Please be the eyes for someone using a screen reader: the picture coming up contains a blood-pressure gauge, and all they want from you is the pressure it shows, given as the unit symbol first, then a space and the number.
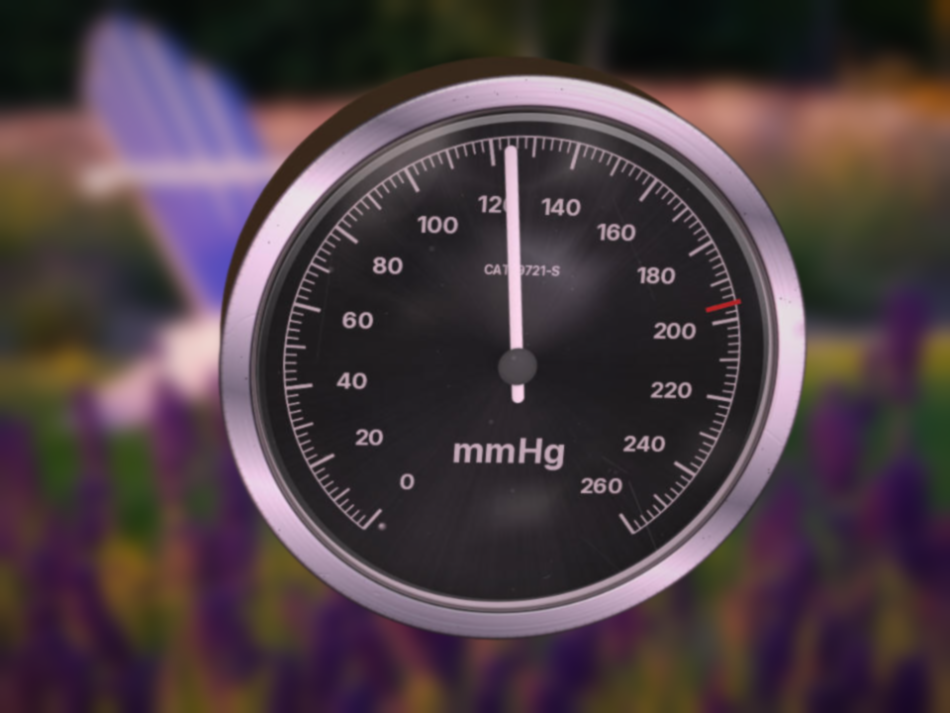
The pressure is mmHg 124
